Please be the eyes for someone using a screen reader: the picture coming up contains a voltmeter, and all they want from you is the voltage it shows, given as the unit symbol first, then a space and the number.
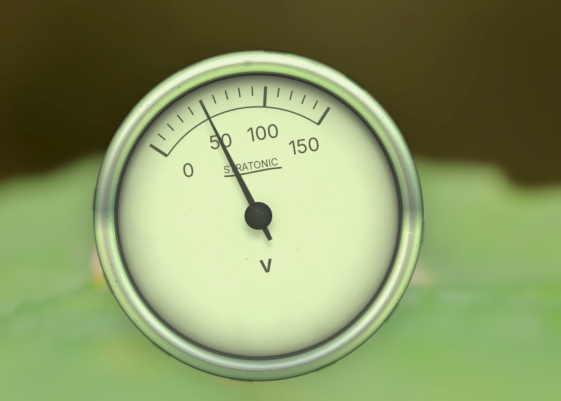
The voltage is V 50
